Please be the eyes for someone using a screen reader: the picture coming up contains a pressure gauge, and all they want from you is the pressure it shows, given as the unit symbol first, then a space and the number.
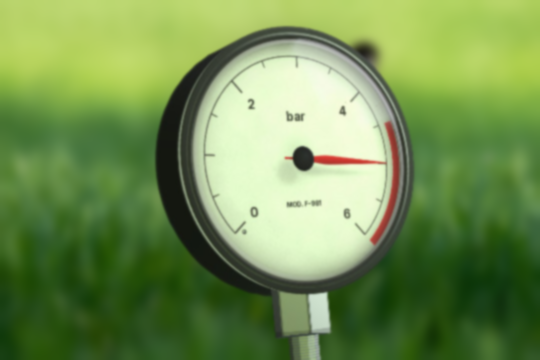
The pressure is bar 5
